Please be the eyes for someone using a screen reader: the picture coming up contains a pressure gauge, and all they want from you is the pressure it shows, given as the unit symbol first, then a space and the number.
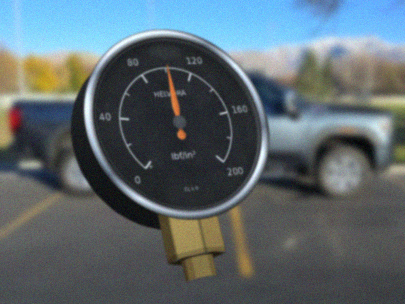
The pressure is psi 100
